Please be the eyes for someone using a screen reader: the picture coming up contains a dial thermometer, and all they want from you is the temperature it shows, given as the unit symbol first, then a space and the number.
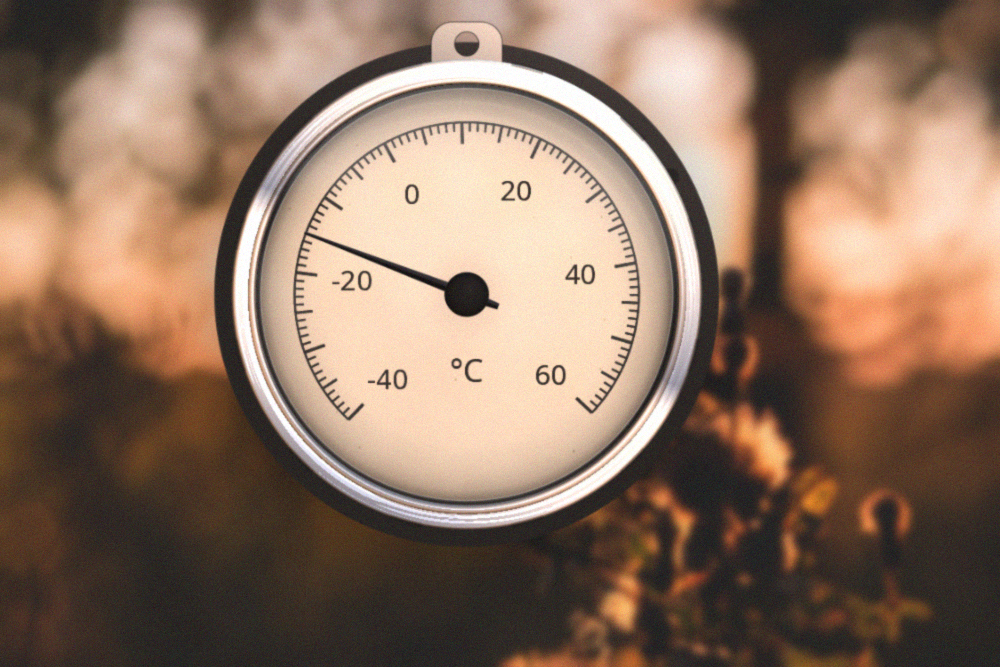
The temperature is °C -15
